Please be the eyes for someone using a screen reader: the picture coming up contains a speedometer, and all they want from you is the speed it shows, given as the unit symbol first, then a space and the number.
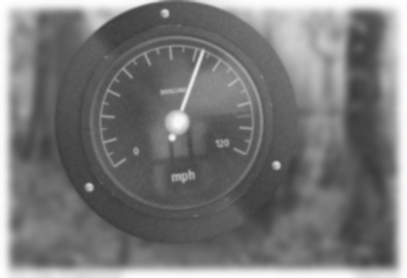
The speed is mph 72.5
